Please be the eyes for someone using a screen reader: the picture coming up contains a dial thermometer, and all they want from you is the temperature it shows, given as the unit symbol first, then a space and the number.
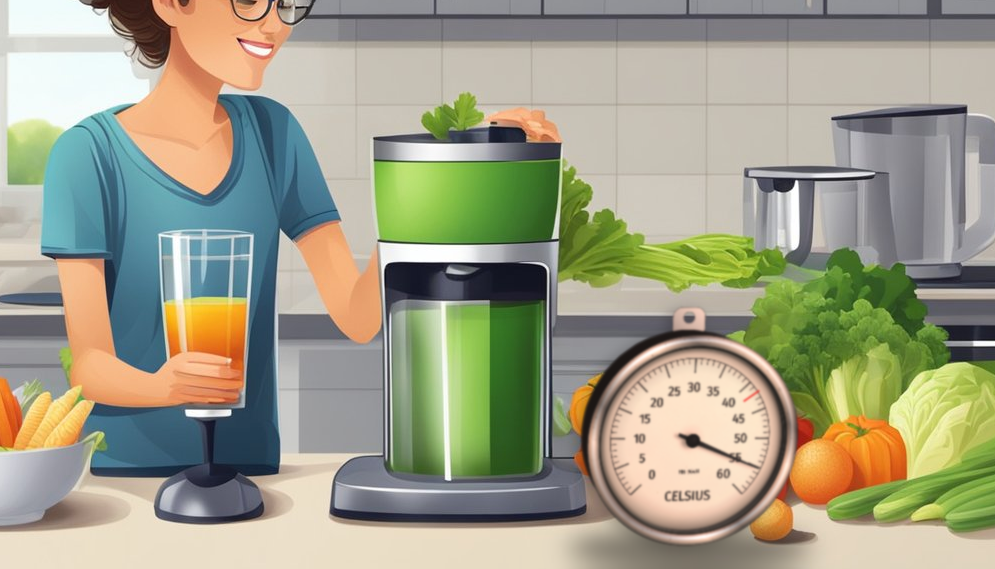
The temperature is °C 55
